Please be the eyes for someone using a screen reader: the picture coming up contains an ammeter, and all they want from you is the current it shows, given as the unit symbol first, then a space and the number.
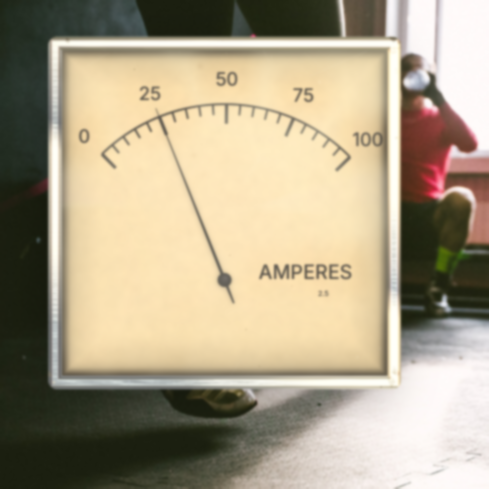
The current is A 25
